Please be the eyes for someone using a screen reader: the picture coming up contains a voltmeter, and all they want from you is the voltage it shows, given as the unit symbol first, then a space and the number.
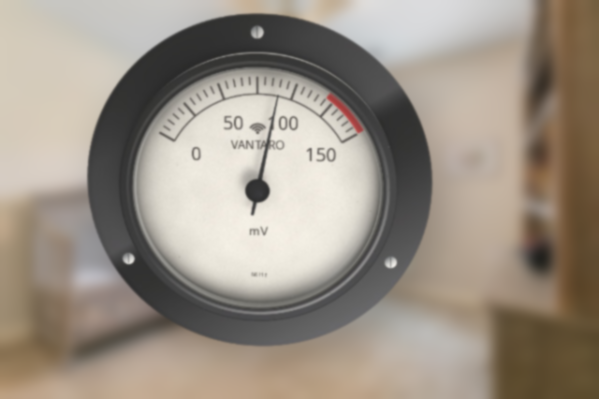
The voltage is mV 90
